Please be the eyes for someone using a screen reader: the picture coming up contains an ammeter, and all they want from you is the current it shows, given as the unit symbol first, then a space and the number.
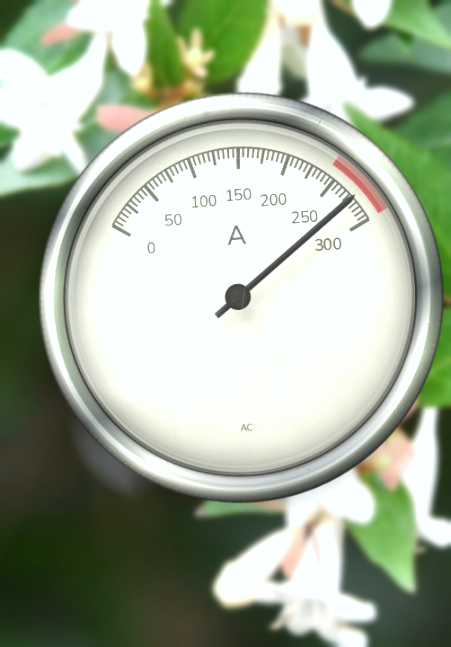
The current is A 275
